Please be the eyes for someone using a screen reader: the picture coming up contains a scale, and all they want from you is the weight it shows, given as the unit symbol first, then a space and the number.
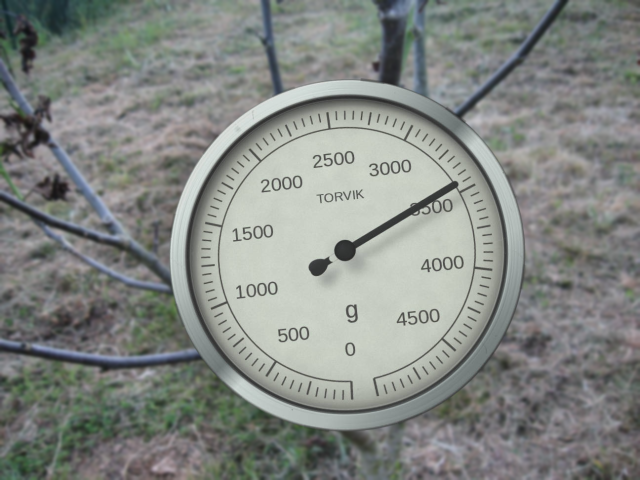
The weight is g 3450
